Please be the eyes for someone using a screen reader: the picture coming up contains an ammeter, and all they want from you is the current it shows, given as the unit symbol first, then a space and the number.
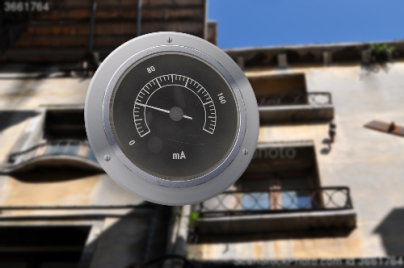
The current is mA 40
